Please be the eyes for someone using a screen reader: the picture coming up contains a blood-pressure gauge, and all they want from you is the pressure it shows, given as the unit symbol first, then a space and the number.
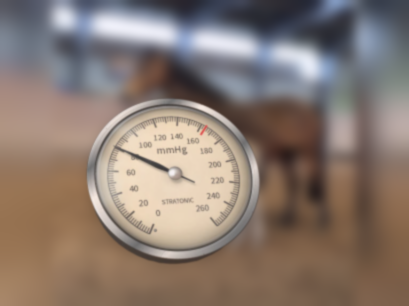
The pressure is mmHg 80
